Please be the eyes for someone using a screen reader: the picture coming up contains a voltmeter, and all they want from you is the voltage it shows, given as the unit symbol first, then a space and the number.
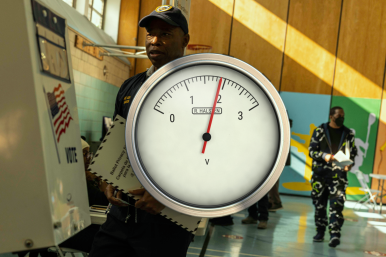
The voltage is V 1.9
